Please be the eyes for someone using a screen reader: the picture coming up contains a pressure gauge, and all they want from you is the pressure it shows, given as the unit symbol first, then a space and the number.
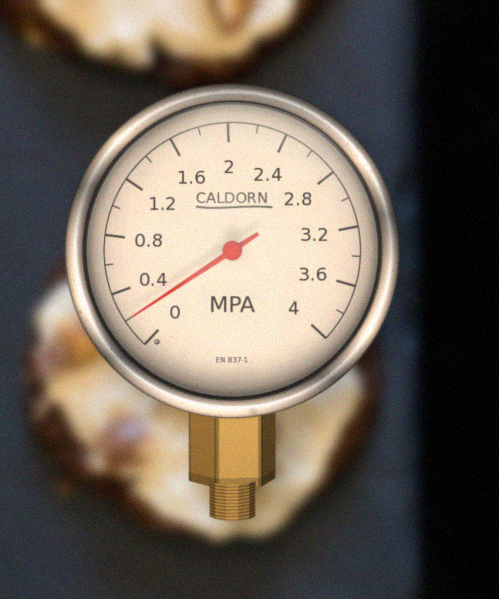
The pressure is MPa 0.2
